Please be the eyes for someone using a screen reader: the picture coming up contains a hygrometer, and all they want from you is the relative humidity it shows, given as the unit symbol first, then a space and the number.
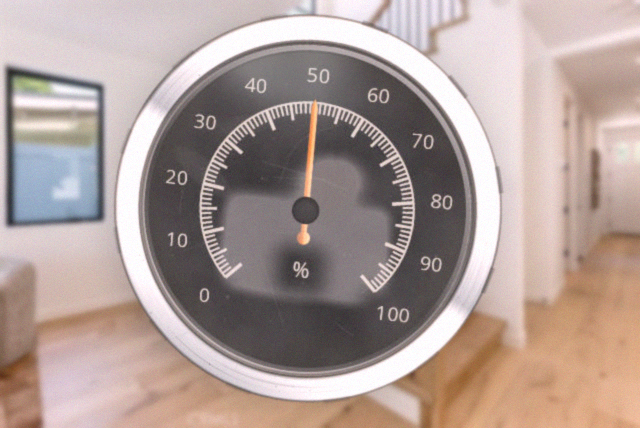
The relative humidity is % 50
